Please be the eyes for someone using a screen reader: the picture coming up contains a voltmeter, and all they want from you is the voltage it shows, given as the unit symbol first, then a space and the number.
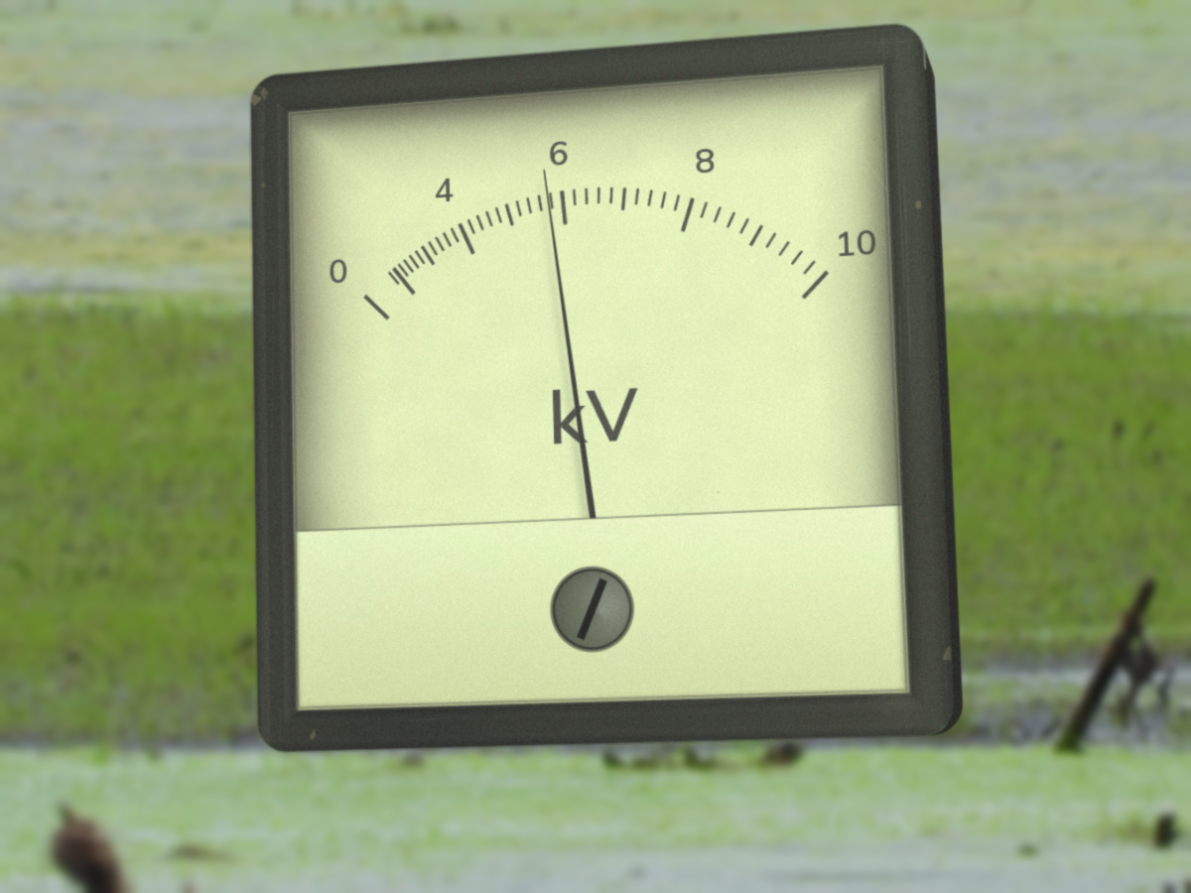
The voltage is kV 5.8
